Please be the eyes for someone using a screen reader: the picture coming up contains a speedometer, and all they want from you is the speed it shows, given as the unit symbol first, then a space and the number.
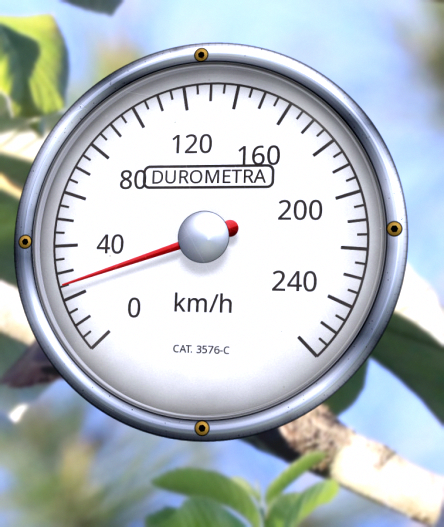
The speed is km/h 25
